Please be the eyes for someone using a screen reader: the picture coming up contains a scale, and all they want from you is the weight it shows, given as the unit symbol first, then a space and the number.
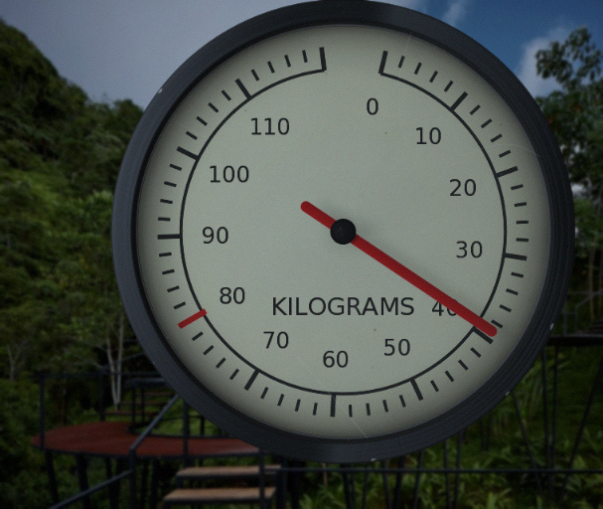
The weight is kg 39
